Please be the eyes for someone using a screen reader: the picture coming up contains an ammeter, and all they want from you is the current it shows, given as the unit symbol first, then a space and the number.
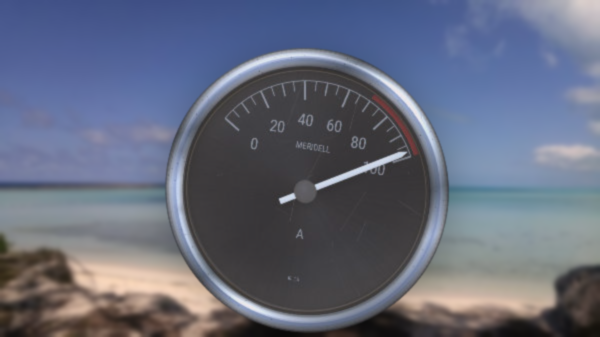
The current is A 97.5
